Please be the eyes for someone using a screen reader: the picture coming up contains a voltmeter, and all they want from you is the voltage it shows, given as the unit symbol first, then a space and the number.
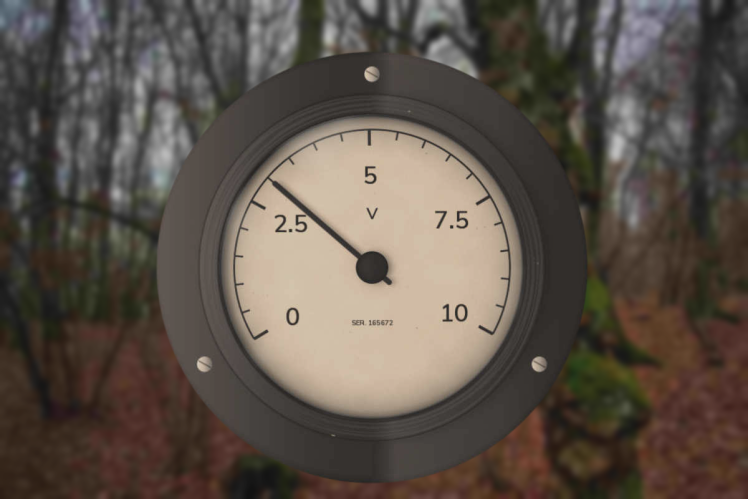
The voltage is V 3
